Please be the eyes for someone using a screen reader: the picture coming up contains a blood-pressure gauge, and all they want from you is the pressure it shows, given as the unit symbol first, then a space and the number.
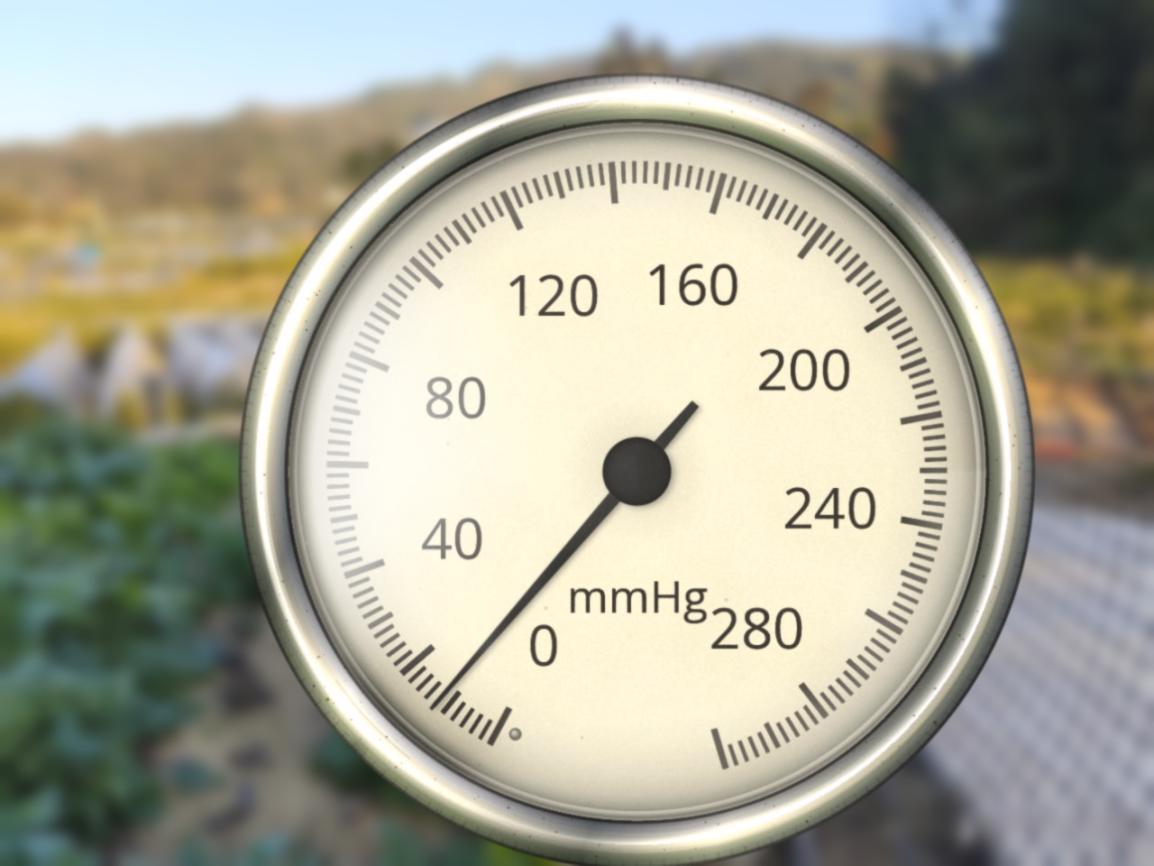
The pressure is mmHg 12
